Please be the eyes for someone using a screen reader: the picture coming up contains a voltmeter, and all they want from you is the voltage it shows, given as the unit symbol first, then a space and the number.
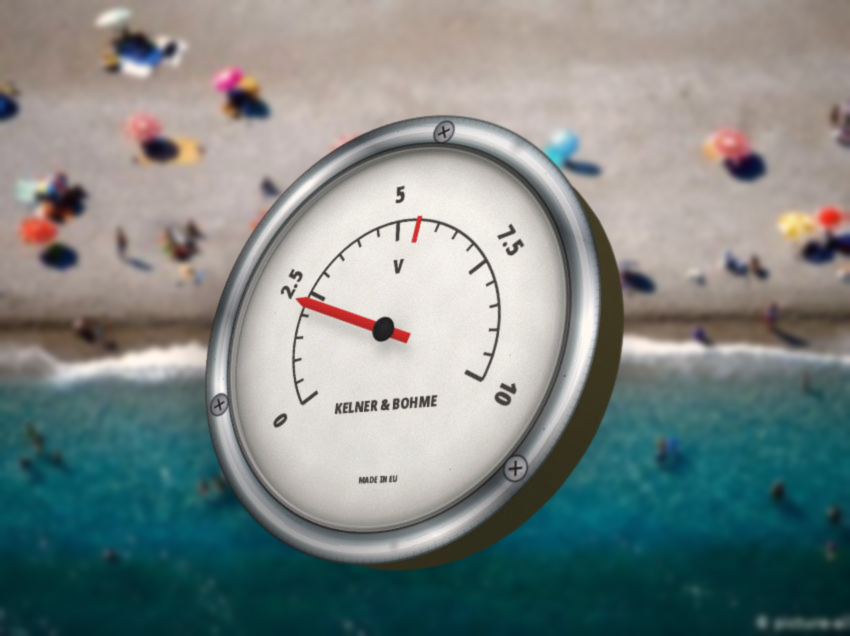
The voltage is V 2.25
